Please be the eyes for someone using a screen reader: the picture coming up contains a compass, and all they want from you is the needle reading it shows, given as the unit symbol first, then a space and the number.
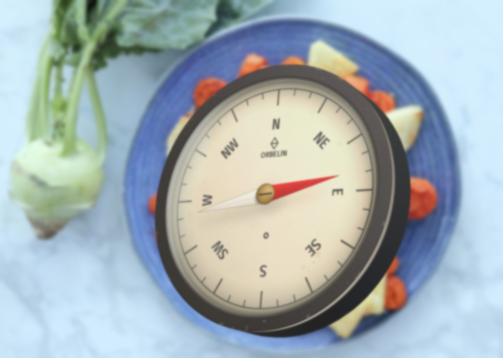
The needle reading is ° 80
